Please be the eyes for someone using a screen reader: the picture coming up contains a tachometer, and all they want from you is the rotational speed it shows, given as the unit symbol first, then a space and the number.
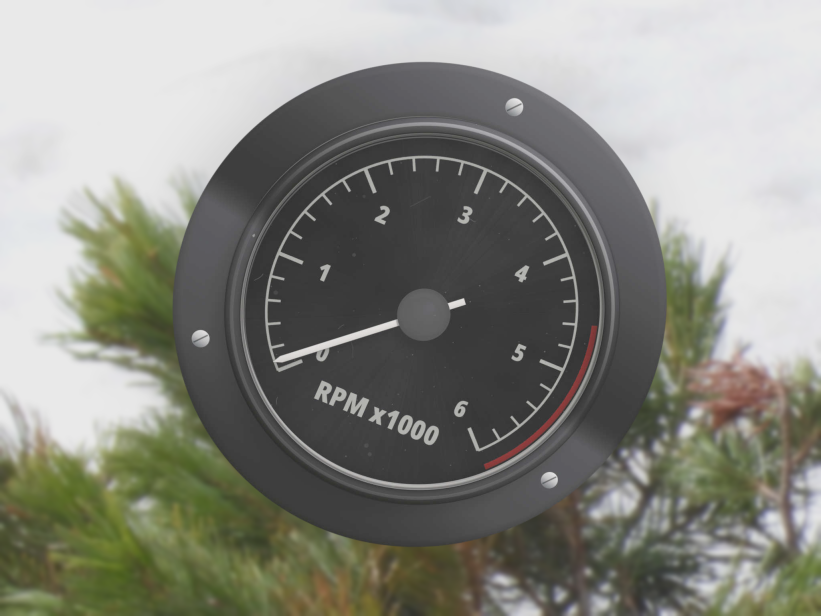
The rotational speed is rpm 100
